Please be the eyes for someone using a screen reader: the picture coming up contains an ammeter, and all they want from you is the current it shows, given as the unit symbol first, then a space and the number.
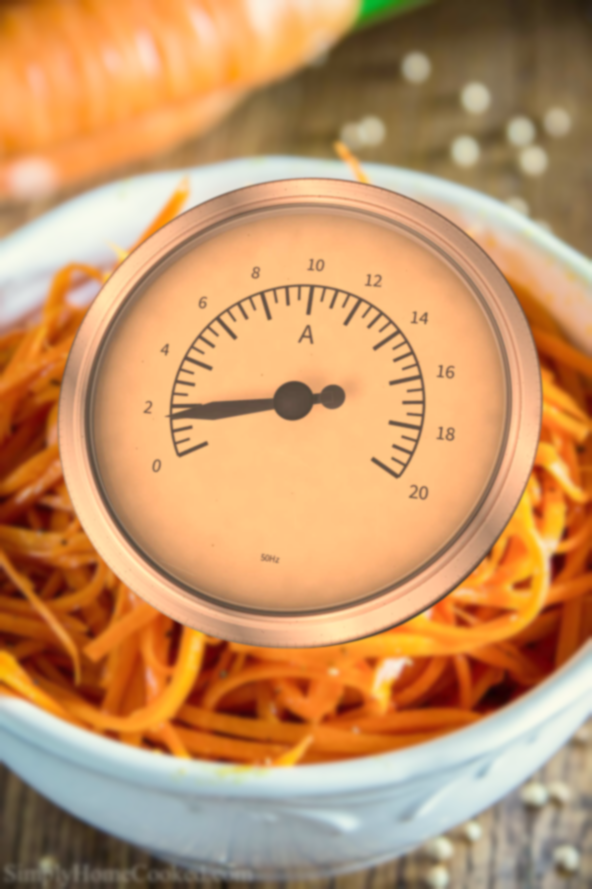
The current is A 1.5
